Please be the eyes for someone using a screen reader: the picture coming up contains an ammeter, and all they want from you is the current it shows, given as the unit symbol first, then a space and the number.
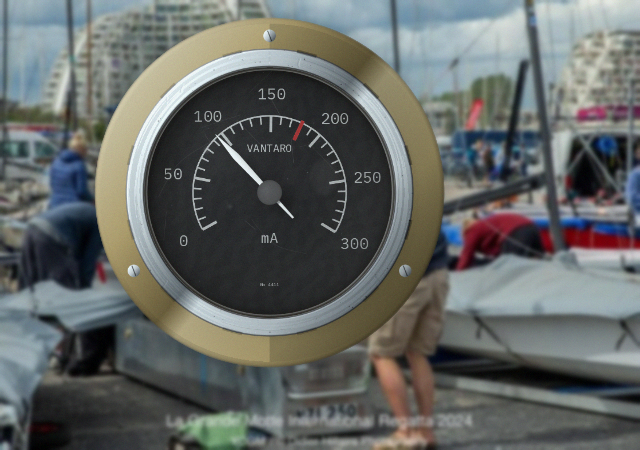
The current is mA 95
